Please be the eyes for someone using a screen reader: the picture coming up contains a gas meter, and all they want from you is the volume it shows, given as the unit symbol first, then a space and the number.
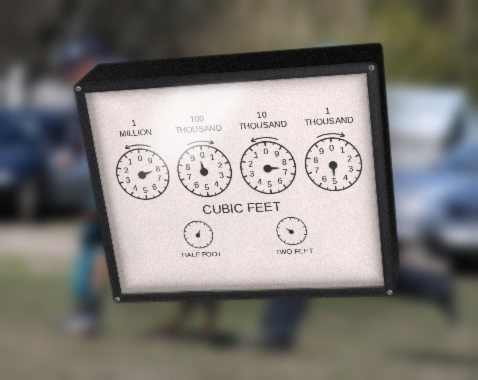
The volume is ft³ 797500
